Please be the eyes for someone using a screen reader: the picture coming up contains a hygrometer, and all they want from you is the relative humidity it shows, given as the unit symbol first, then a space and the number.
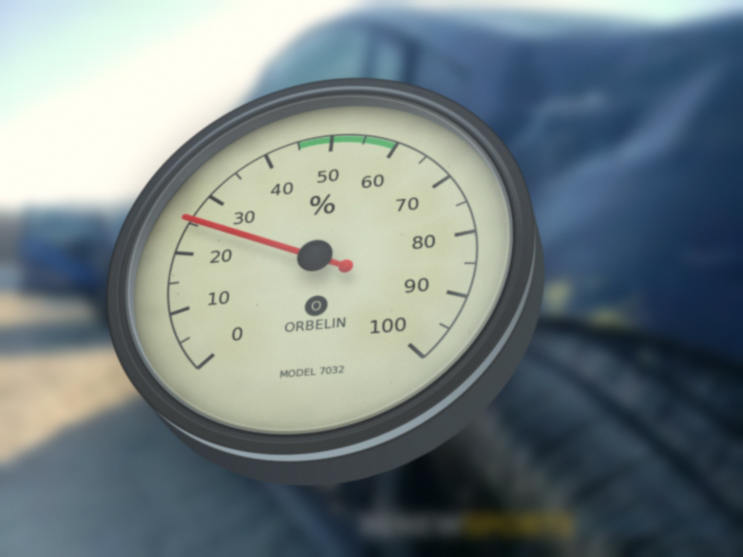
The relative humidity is % 25
